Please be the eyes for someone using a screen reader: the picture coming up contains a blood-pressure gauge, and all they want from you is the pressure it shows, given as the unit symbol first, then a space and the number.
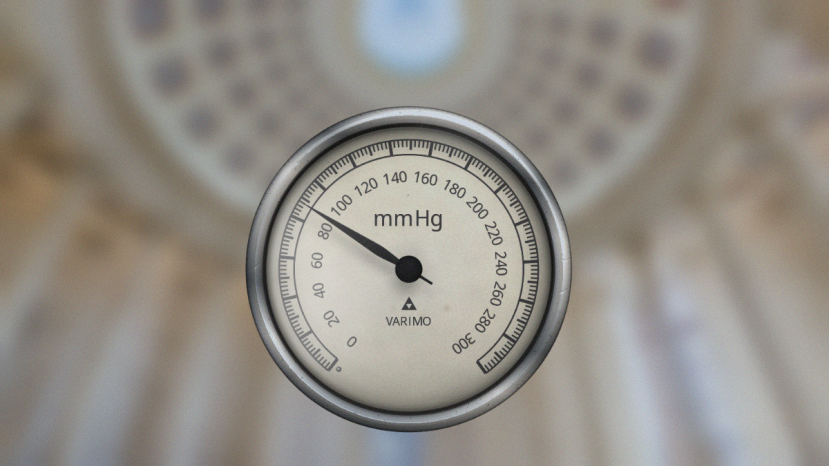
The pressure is mmHg 88
